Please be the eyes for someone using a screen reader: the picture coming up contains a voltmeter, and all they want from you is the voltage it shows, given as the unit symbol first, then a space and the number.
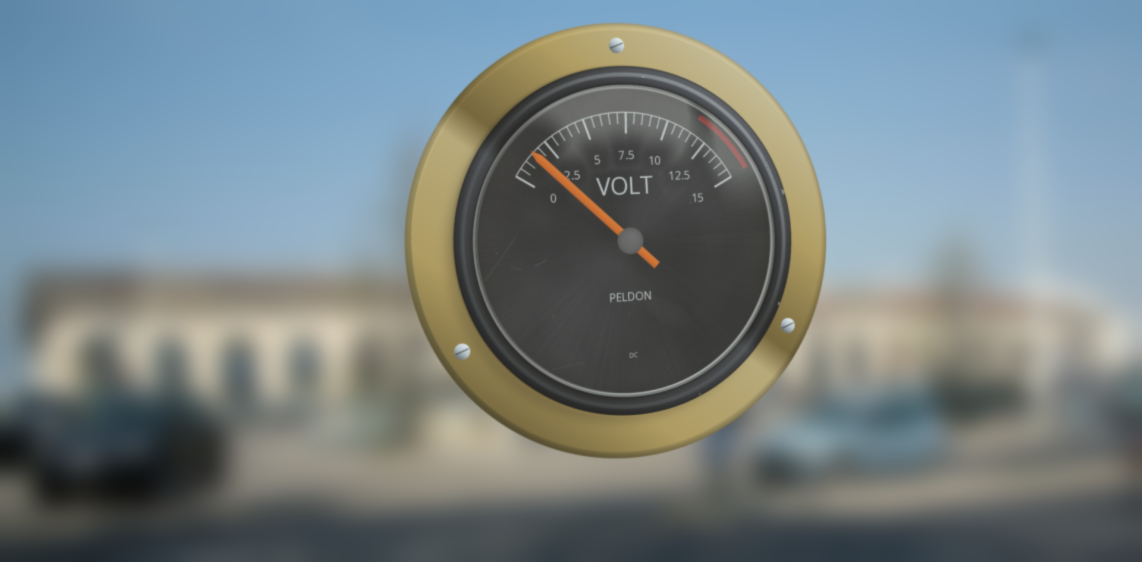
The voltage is V 1.5
